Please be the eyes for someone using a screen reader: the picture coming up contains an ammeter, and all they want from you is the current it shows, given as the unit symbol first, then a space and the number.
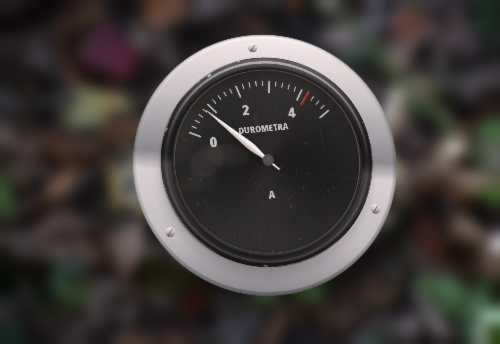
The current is A 0.8
